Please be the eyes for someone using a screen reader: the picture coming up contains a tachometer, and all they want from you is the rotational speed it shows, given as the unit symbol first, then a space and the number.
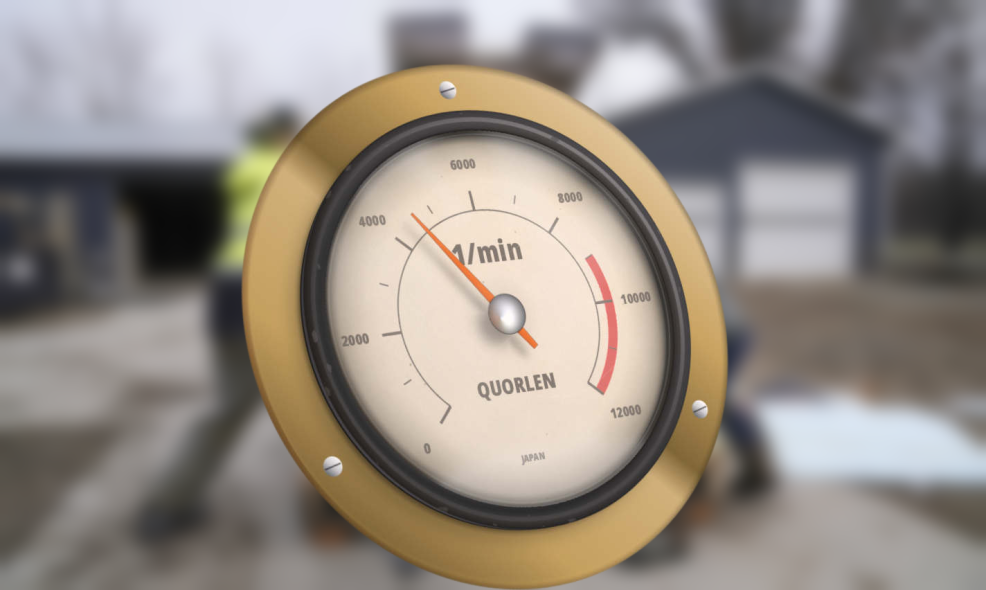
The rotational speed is rpm 4500
